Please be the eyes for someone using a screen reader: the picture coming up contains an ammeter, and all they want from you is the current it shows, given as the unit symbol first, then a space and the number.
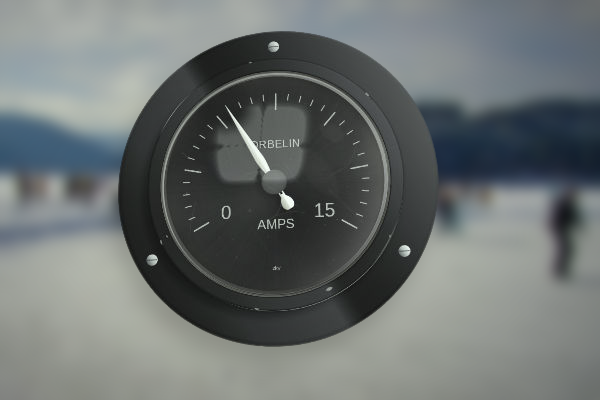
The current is A 5.5
